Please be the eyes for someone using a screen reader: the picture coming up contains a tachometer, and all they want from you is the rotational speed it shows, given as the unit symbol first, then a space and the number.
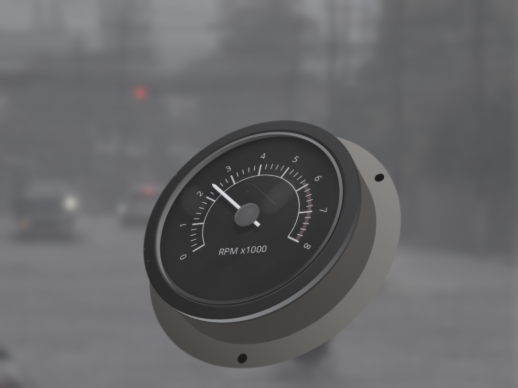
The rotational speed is rpm 2400
